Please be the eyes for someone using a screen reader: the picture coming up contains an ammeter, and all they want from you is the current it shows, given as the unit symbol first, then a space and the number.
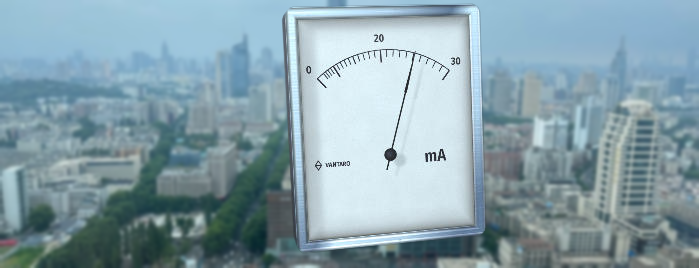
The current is mA 25
